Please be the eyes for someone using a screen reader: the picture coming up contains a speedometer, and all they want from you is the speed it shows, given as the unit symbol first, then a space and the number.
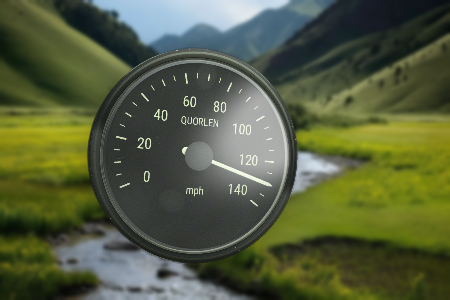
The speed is mph 130
